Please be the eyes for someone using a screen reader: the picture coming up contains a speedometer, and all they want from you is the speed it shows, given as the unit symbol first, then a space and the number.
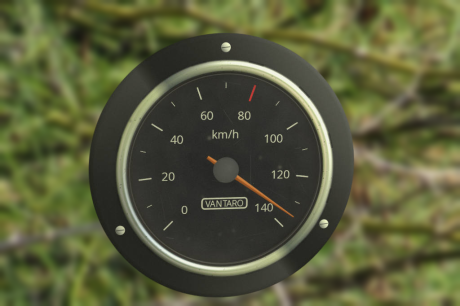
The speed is km/h 135
